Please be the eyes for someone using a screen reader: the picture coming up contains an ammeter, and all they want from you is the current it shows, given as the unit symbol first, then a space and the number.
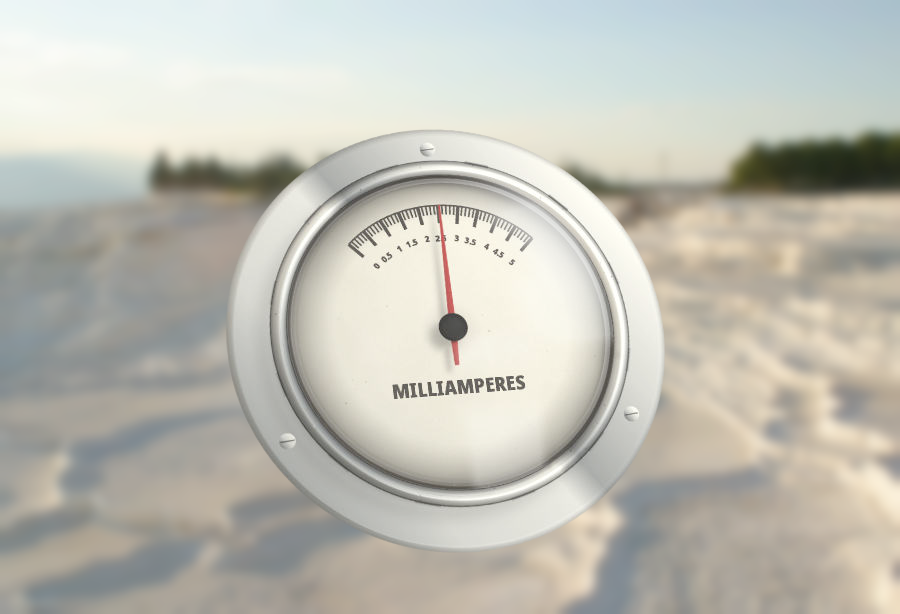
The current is mA 2.5
